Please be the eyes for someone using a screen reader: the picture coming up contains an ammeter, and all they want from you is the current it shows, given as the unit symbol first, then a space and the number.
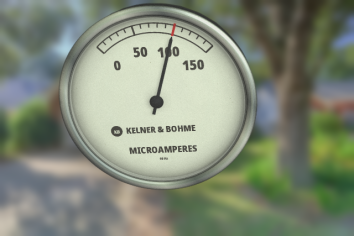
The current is µA 100
